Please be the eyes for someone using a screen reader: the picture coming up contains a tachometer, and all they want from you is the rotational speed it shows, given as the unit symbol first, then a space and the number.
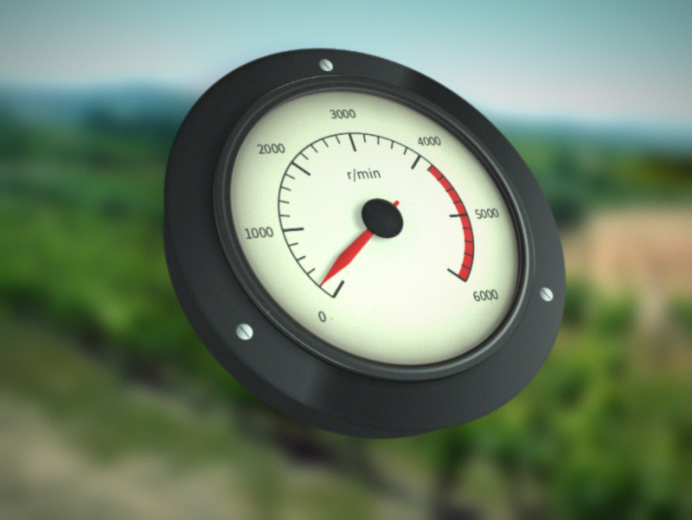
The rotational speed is rpm 200
